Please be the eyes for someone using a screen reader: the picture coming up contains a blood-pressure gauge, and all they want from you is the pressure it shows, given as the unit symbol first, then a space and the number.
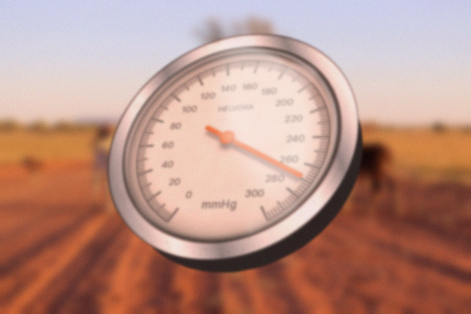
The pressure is mmHg 270
